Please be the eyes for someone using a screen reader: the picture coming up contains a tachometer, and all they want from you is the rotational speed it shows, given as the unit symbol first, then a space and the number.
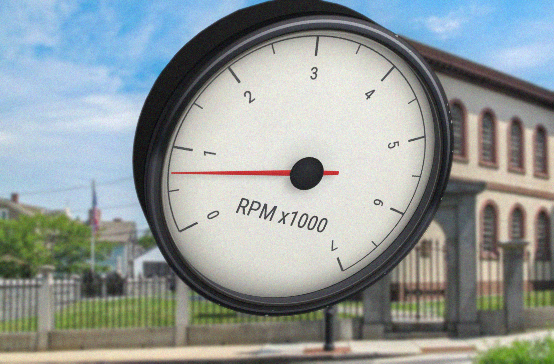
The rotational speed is rpm 750
